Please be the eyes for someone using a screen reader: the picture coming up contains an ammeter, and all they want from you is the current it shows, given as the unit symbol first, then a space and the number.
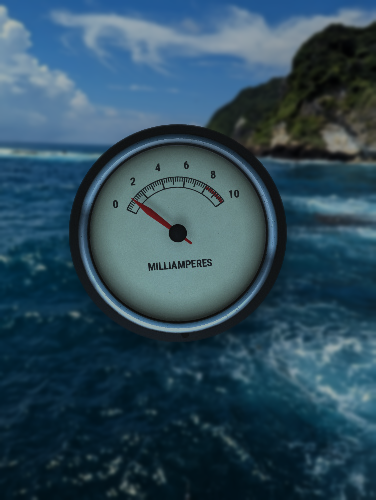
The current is mA 1
